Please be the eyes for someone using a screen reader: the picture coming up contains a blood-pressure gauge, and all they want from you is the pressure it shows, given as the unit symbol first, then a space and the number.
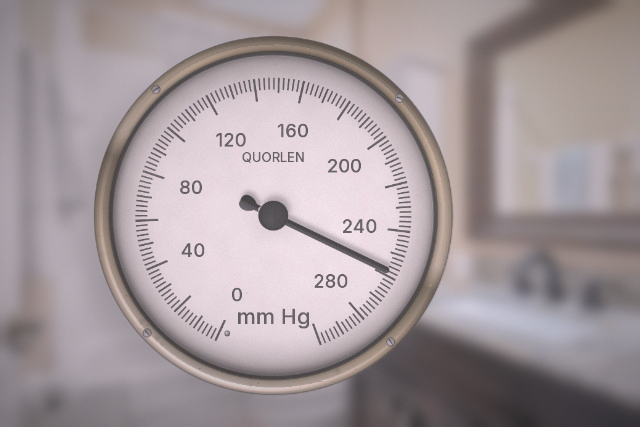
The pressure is mmHg 258
